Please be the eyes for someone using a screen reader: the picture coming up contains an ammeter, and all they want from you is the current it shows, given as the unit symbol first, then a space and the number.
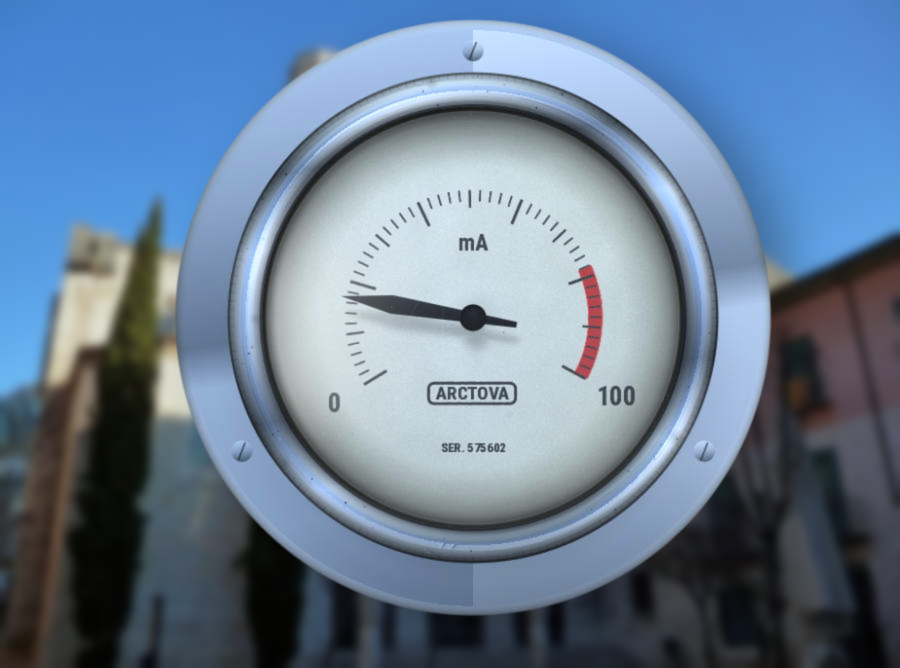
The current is mA 17
